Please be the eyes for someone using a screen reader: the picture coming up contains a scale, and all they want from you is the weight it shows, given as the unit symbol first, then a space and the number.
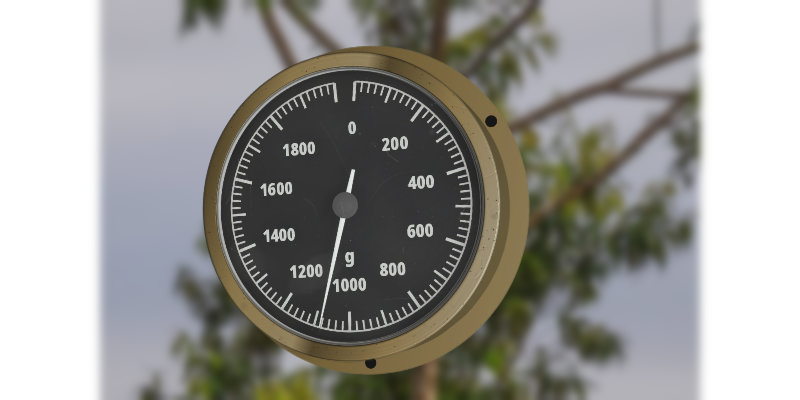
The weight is g 1080
